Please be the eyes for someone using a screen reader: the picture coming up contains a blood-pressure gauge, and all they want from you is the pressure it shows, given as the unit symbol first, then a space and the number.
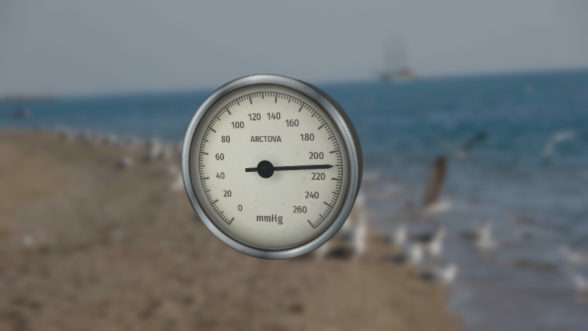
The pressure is mmHg 210
